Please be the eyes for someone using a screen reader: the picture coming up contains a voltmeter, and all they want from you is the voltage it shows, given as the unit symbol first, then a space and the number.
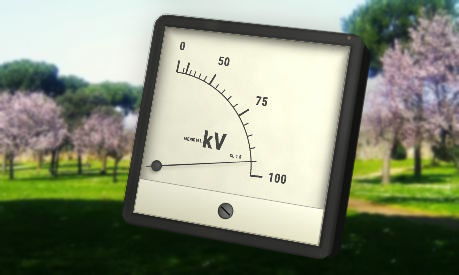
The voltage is kV 95
